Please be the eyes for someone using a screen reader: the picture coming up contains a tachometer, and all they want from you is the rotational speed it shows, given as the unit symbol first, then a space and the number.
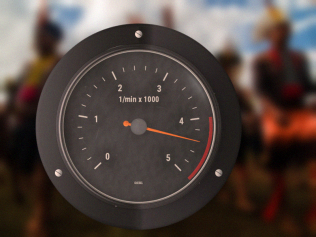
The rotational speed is rpm 4400
